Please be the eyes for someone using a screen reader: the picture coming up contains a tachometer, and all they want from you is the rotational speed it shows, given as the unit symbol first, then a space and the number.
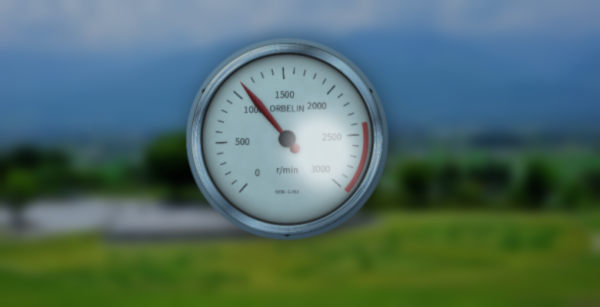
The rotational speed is rpm 1100
